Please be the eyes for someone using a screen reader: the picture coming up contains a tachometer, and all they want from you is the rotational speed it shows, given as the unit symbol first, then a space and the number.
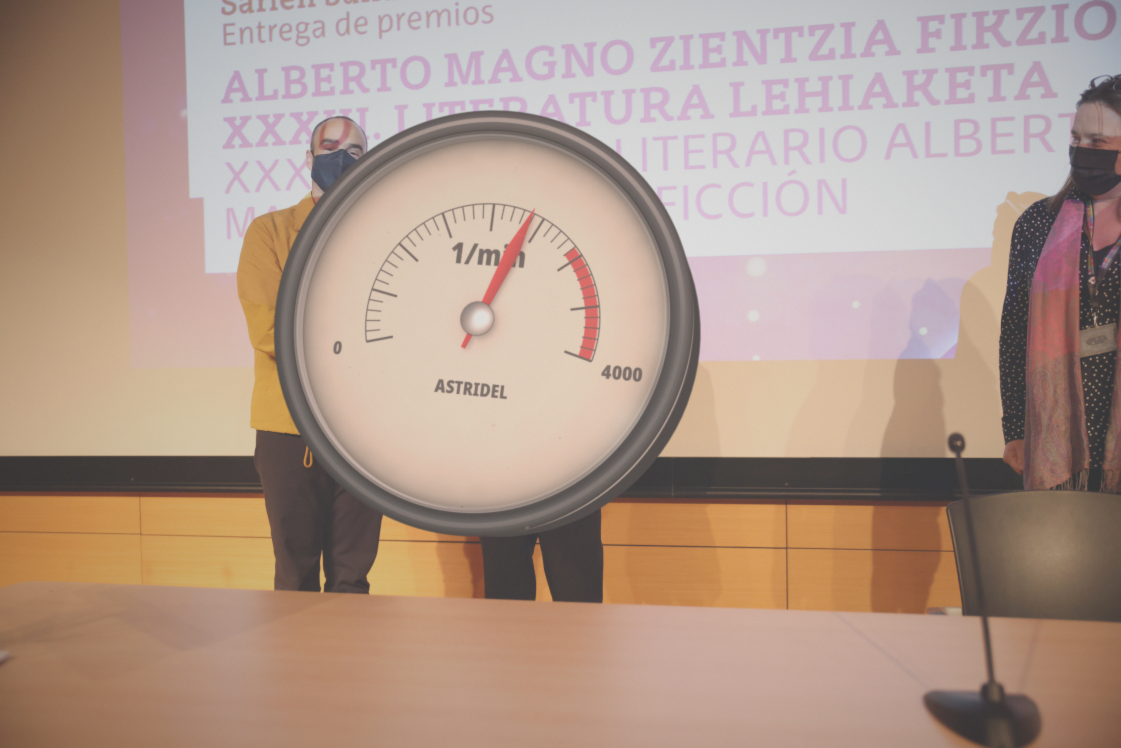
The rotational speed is rpm 2400
